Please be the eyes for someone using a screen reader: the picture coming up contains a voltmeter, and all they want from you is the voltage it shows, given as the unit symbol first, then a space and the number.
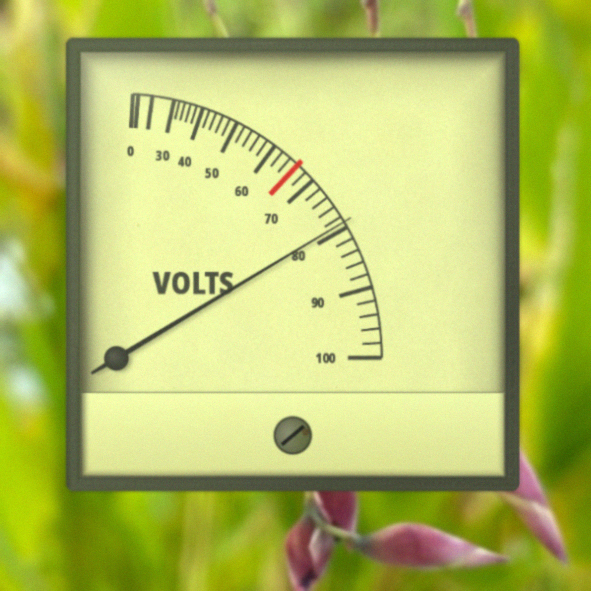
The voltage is V 79
